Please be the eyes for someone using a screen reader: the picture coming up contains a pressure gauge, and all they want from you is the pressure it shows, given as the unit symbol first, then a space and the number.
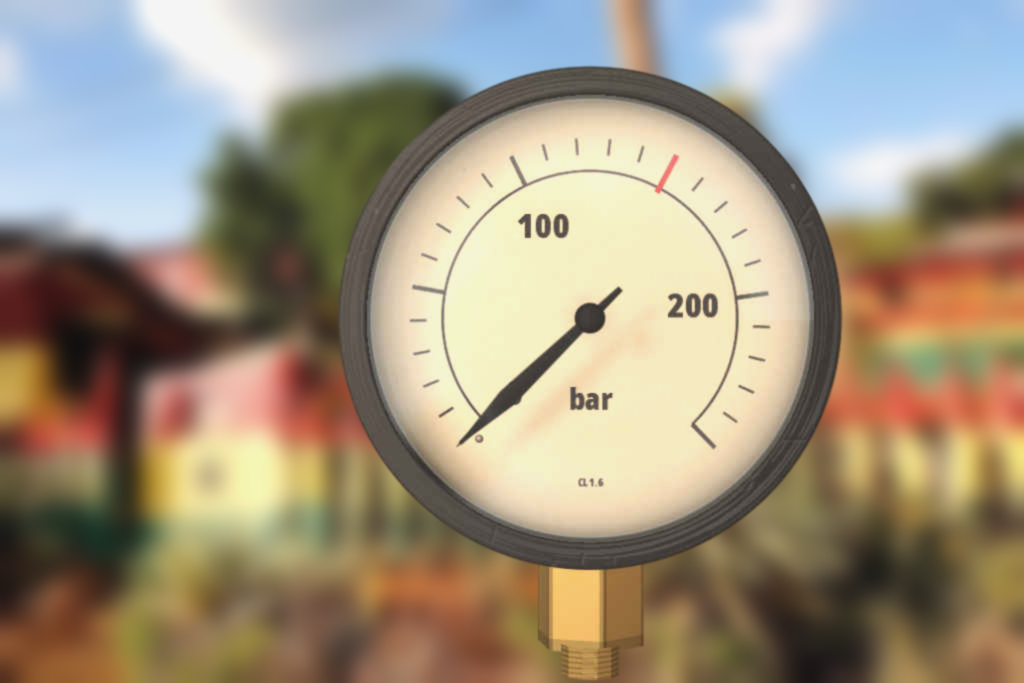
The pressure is bar 0
